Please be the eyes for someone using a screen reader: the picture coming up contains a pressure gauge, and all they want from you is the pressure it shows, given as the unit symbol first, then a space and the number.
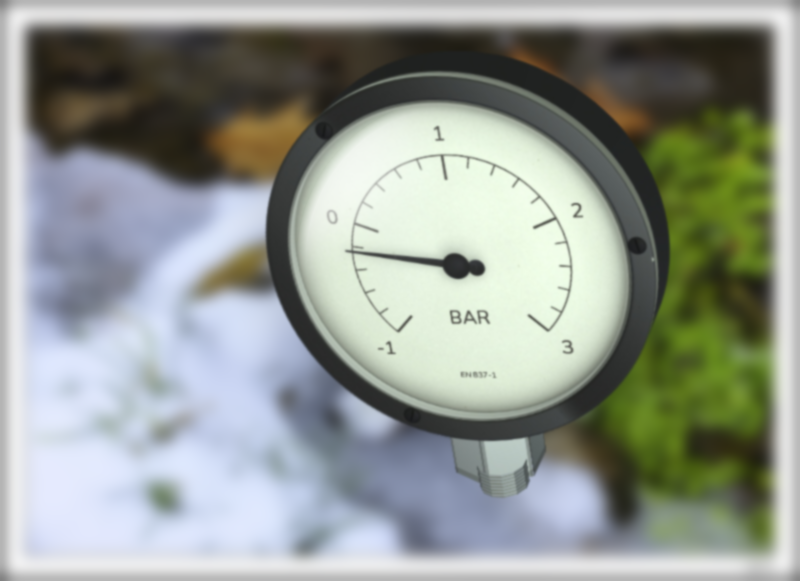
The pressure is bar -0.2
